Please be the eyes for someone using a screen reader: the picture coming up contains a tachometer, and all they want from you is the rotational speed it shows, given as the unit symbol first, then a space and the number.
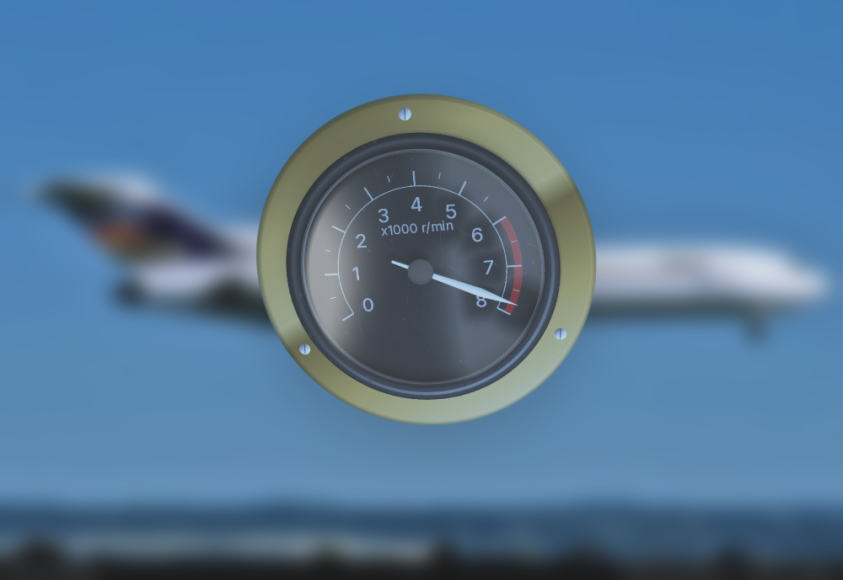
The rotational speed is rpm 7750
